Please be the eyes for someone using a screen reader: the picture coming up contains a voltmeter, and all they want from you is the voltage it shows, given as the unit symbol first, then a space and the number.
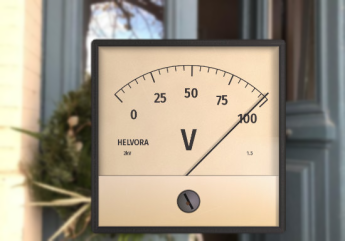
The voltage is V 97.5
